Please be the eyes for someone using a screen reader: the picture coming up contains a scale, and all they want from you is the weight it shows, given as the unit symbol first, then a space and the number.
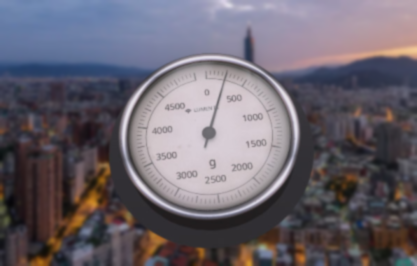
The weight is g 250
